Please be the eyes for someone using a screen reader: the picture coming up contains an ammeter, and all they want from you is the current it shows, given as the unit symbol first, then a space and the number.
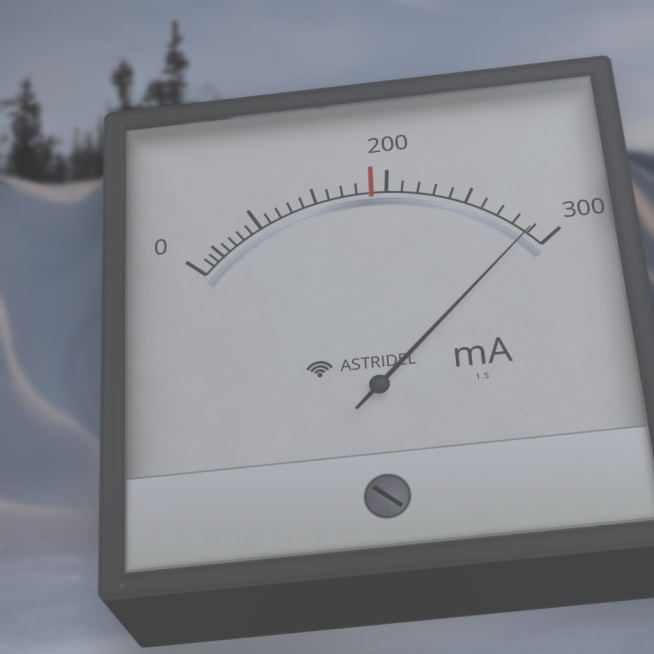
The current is mA 290
